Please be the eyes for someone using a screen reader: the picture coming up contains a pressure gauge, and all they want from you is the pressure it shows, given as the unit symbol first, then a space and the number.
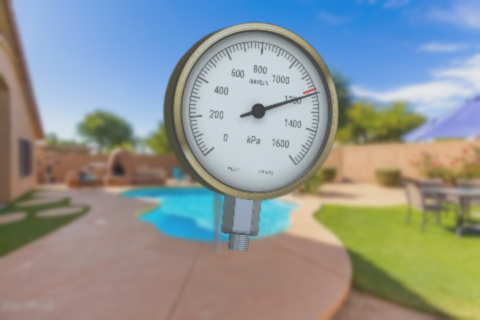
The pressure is kPa 1200
